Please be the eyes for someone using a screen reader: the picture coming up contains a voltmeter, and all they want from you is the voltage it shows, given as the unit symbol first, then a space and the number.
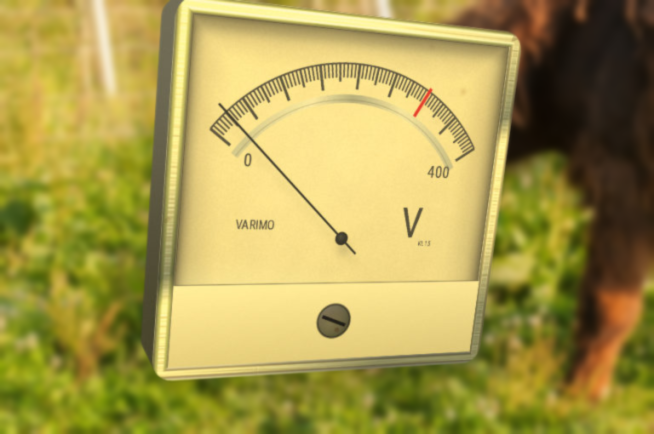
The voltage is V 25
